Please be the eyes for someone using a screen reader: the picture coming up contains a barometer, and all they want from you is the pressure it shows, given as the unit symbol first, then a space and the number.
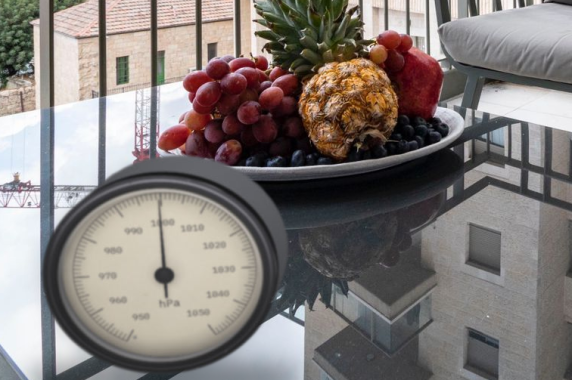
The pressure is hPa 1000
